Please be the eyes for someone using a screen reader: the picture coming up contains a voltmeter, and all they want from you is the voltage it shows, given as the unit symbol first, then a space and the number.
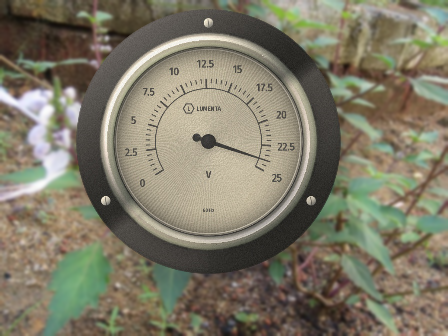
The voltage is V 24
